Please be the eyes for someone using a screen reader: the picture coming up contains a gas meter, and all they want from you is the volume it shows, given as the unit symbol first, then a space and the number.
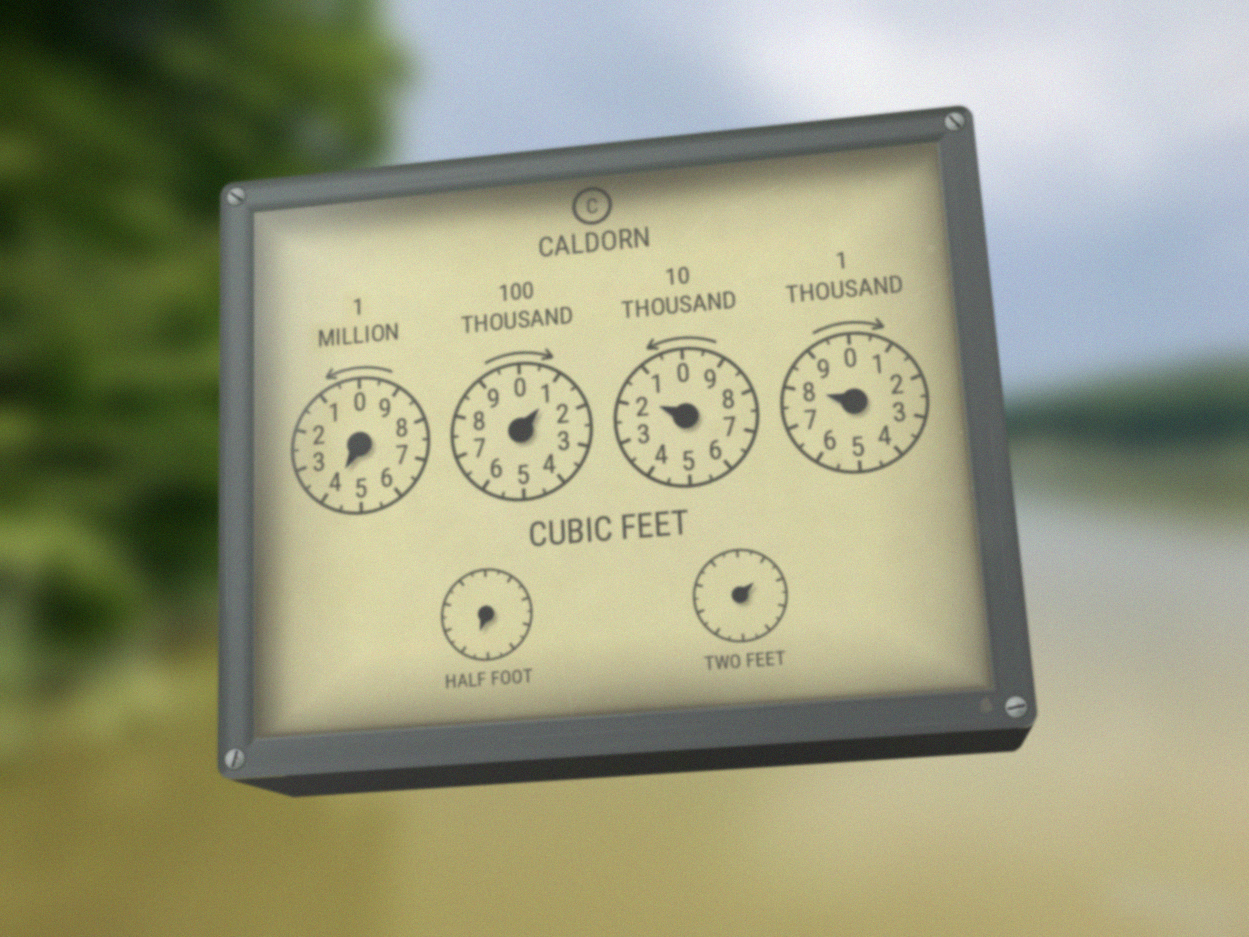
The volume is ft³ 411800
